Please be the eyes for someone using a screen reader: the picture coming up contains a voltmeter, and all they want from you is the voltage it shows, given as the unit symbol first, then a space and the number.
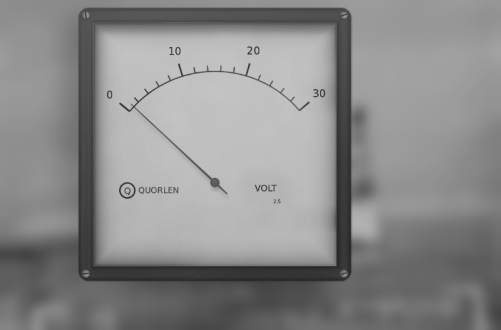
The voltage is V 1
